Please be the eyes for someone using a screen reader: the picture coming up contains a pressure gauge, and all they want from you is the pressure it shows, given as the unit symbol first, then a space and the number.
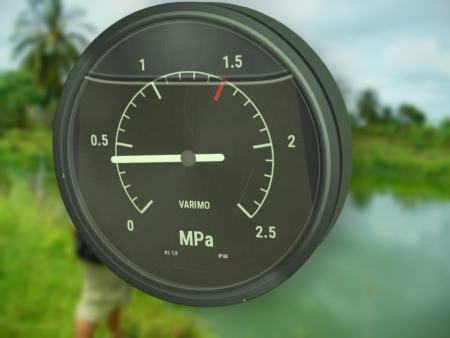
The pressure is MPa 0.4
